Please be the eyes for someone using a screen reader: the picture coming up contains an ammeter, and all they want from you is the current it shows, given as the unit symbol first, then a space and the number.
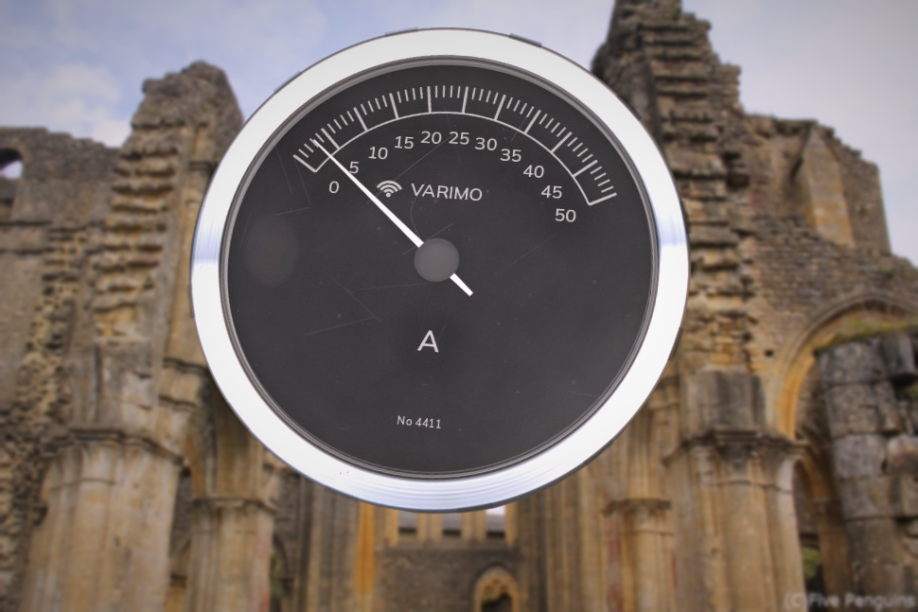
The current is A 3
